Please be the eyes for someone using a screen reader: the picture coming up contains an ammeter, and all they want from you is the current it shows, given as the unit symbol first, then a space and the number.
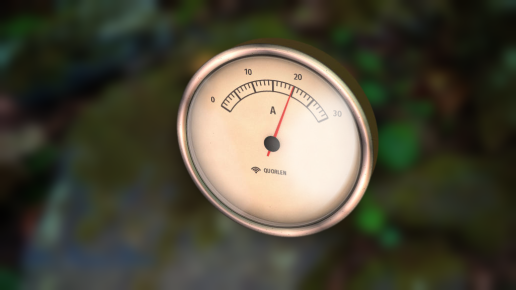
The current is A 20
